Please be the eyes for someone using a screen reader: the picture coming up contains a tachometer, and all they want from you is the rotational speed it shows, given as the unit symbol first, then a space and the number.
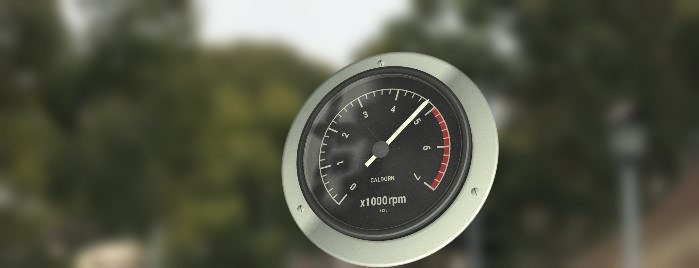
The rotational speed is rpm 4800
